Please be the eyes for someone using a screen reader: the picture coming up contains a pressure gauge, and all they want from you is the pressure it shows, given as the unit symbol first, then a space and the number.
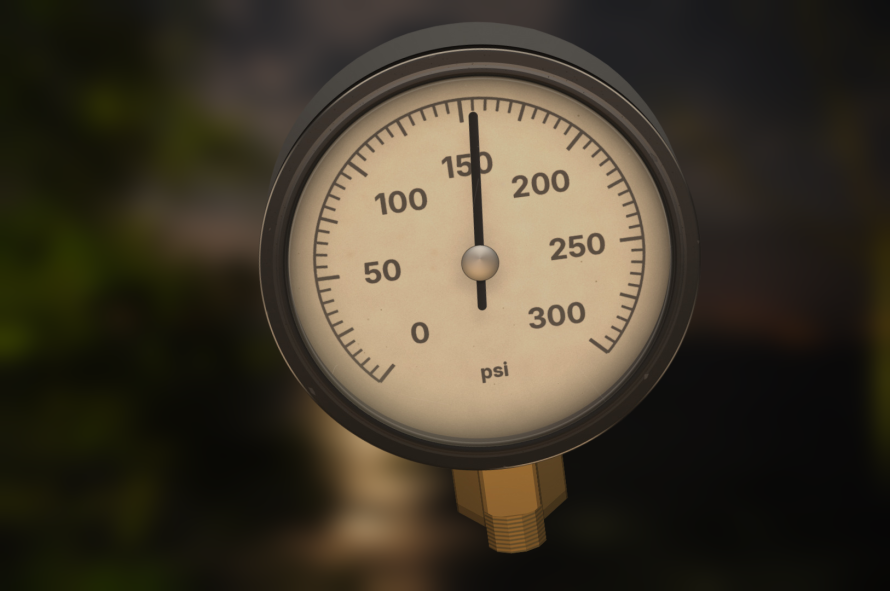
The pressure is psi 155
